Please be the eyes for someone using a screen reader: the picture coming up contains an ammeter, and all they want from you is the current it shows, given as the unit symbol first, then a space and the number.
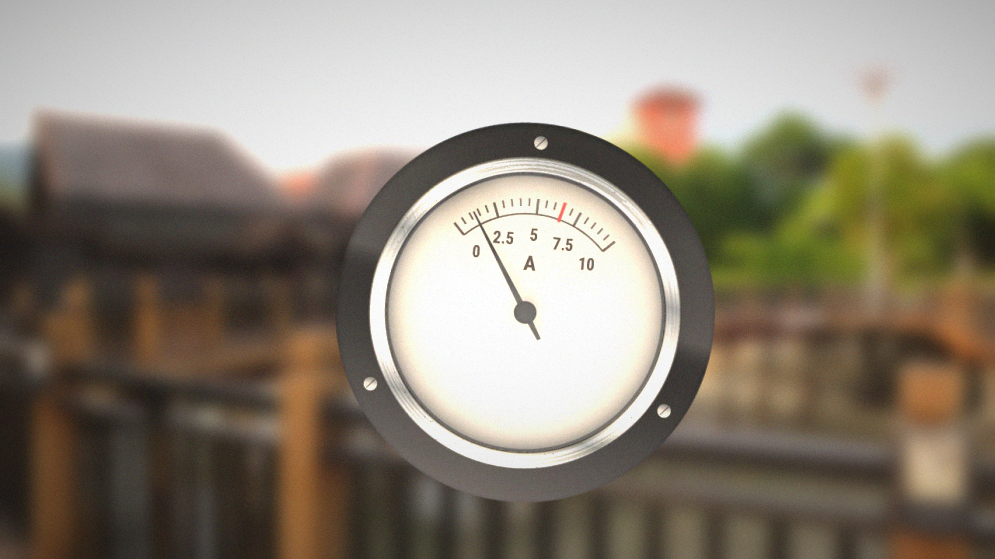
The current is A 1.25
